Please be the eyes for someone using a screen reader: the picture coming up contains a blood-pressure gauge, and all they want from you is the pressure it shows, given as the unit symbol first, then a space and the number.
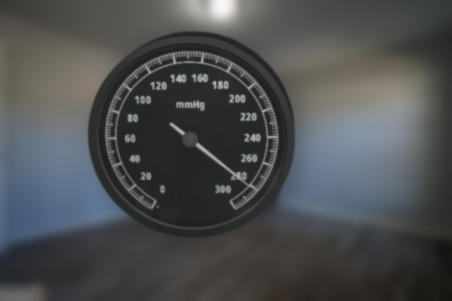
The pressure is mmHg 280
